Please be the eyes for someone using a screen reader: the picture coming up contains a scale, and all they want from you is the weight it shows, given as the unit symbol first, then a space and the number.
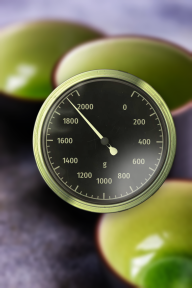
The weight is g 1920
